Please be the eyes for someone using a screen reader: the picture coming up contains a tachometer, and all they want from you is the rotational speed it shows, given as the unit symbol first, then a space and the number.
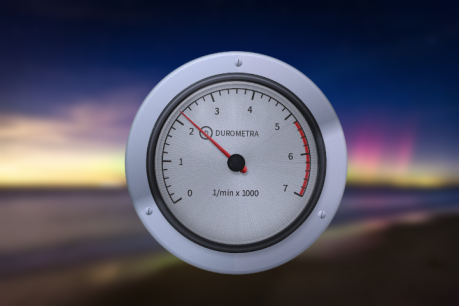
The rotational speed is rpm 2200
